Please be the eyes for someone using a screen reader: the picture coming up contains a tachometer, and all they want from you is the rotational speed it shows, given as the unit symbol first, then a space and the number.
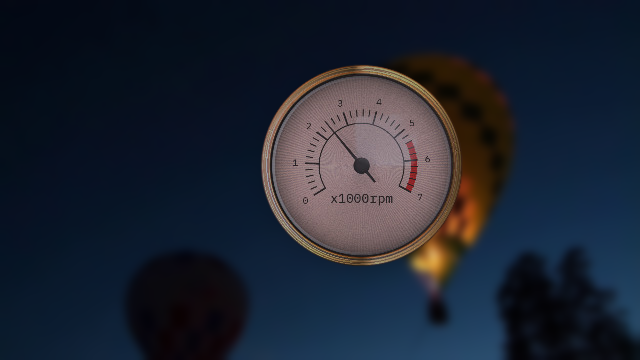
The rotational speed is rpm 2400
